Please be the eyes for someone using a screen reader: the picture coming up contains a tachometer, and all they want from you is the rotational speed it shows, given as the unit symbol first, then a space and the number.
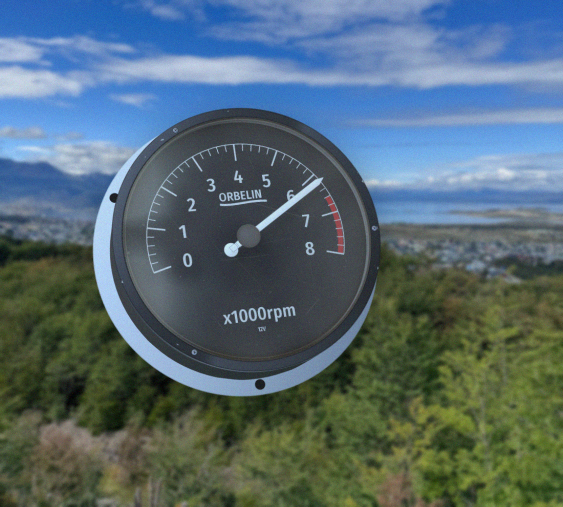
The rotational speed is rpm 6200
